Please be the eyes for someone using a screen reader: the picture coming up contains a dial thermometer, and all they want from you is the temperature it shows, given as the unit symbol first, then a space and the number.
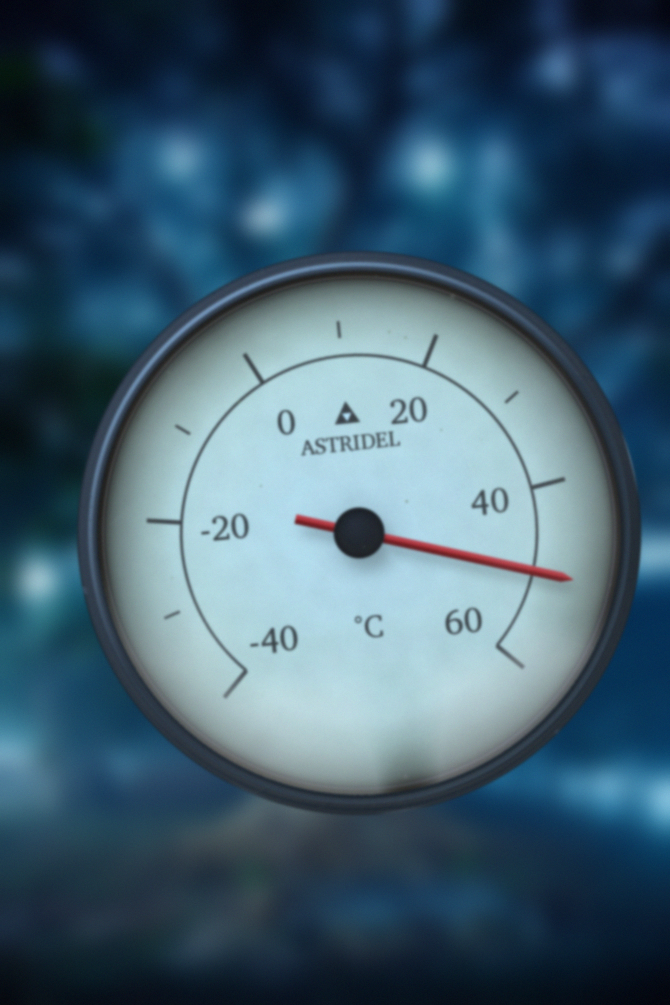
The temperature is °C 50
